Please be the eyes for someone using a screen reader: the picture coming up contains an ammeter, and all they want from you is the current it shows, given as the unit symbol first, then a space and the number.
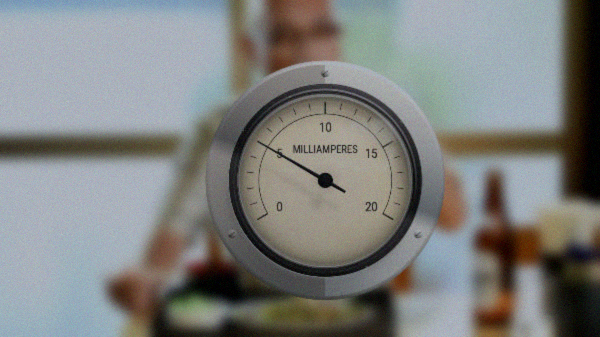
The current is mA 5
